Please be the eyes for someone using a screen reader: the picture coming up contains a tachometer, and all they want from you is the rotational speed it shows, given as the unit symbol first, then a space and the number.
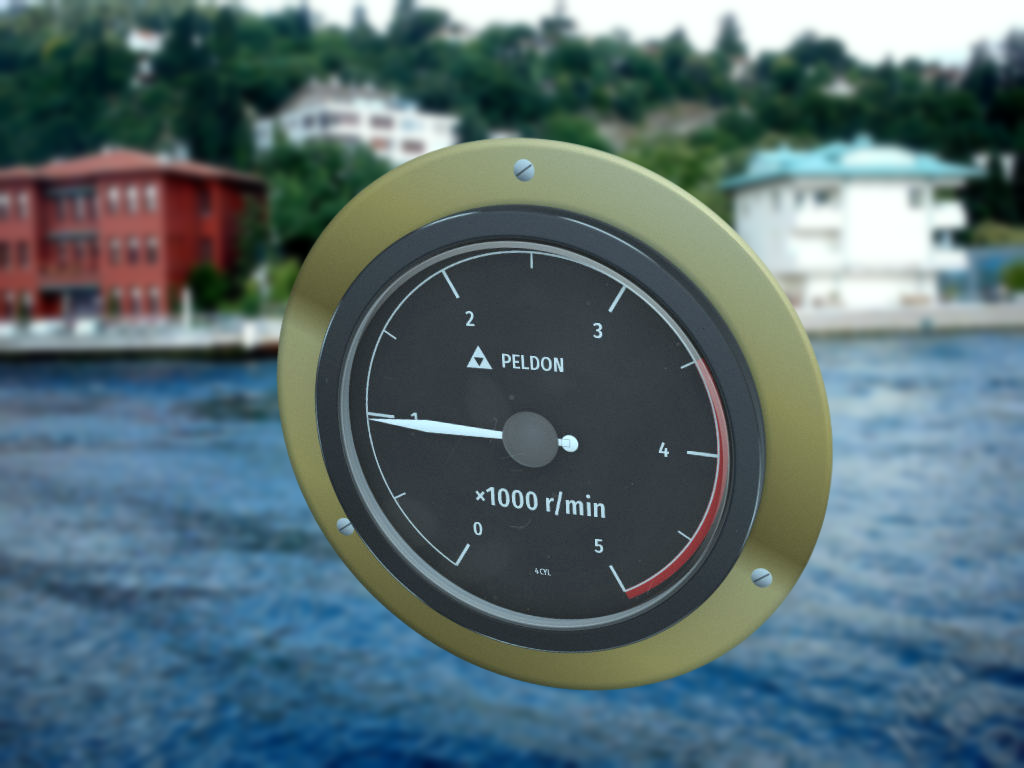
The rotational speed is rpm 1000
